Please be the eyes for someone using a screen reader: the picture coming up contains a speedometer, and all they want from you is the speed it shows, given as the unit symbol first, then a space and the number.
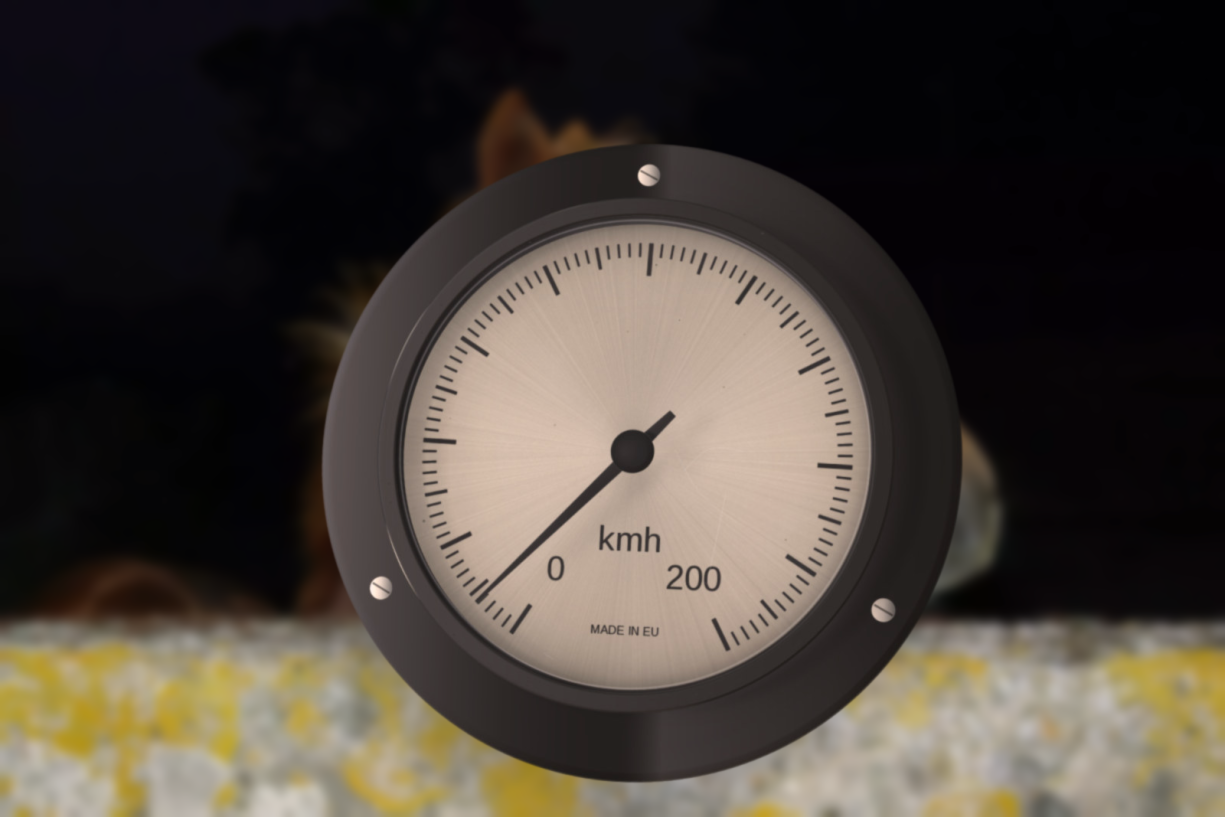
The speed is km/h 8
